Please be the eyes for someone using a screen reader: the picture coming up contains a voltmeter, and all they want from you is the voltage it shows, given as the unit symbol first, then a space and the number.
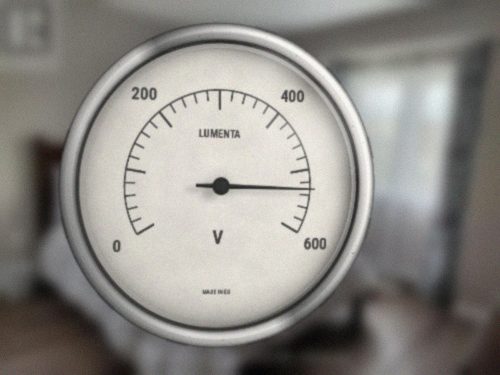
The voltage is V 530
